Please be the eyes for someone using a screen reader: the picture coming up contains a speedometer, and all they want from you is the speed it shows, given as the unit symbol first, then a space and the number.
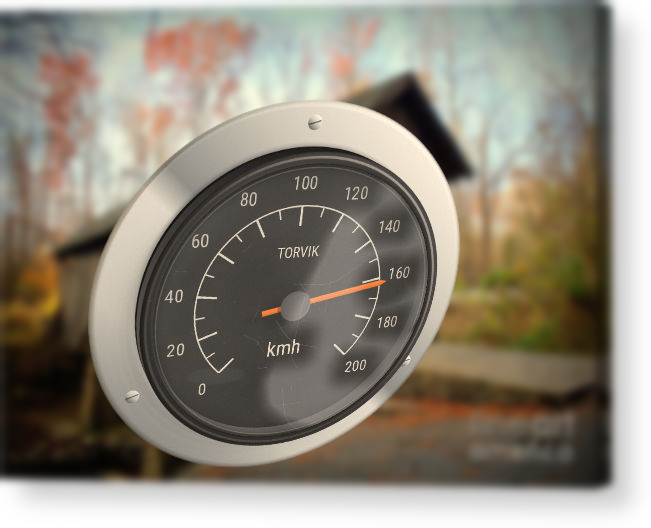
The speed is km/h 160
